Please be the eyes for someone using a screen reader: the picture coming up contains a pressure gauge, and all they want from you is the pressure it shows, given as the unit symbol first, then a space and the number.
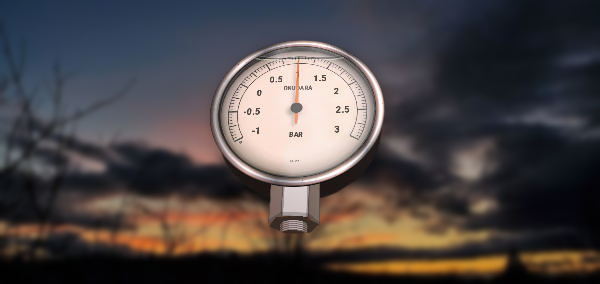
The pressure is bar 1
